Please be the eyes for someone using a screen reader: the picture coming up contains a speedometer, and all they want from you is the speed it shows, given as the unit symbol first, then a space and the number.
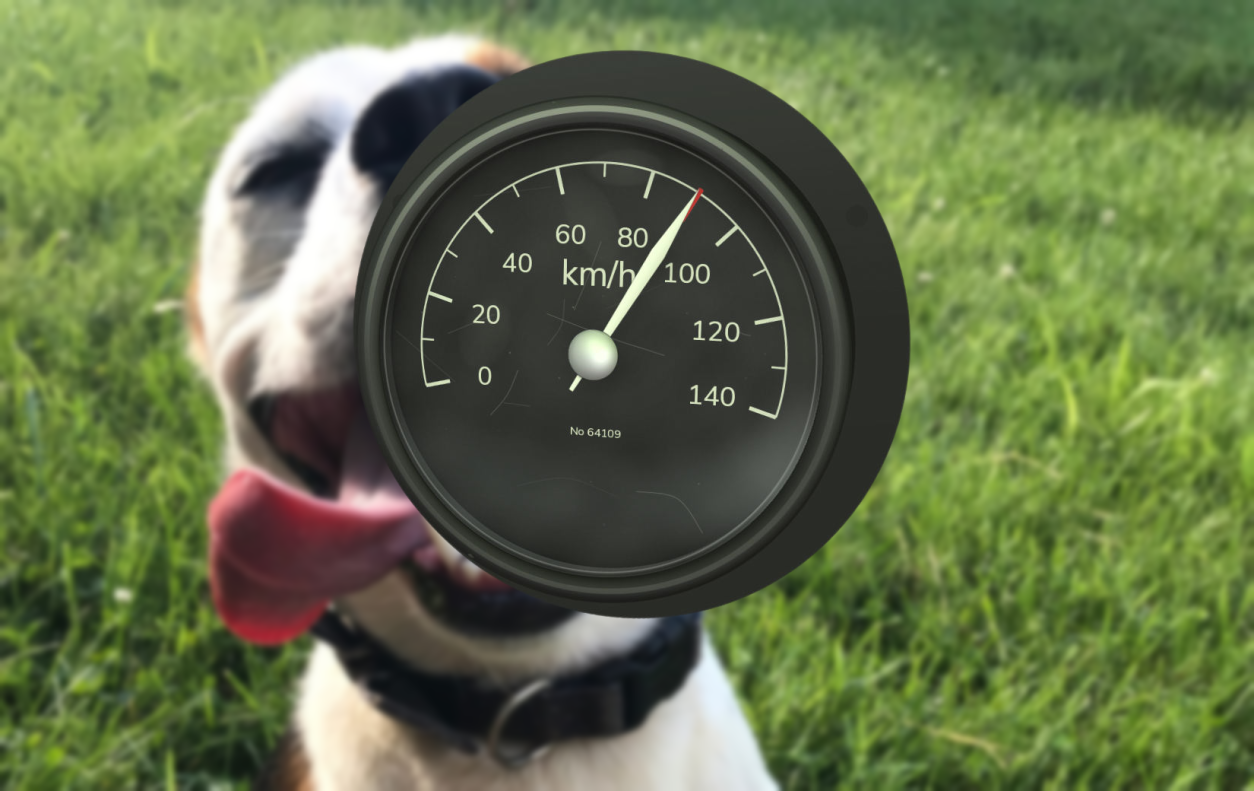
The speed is km/h 90
